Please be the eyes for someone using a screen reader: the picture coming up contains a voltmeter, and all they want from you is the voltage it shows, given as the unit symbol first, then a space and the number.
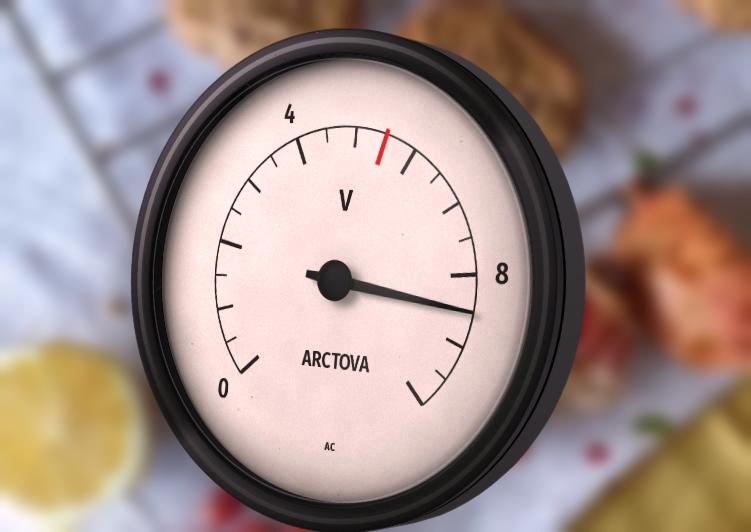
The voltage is V 8.5
